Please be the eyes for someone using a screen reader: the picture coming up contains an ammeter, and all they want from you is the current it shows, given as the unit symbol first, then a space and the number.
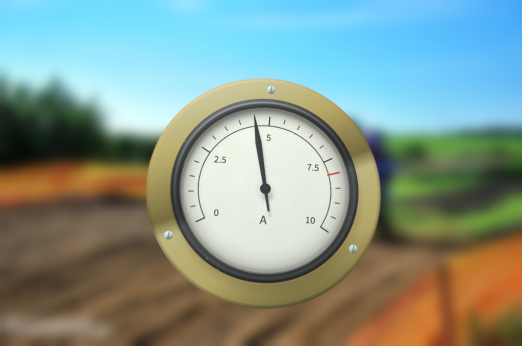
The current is A 4.5
